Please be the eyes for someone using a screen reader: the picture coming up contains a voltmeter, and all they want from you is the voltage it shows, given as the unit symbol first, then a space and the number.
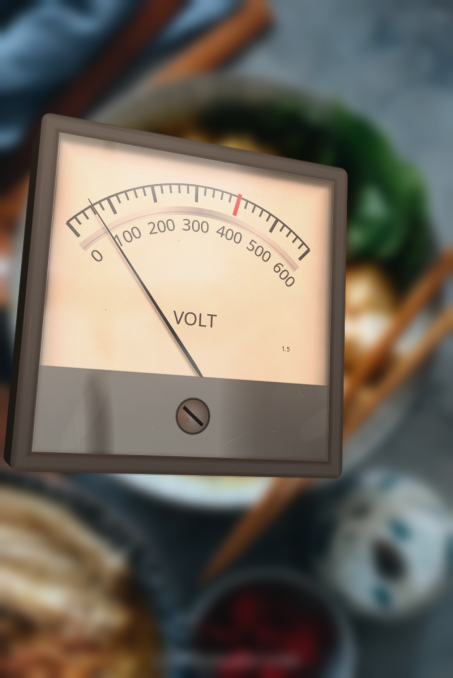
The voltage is V 60
